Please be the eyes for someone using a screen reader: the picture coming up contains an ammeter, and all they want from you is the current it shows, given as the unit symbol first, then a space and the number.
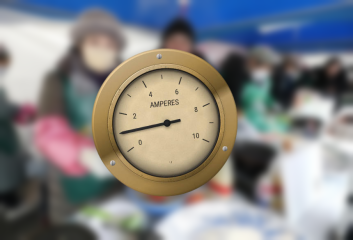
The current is A 1
